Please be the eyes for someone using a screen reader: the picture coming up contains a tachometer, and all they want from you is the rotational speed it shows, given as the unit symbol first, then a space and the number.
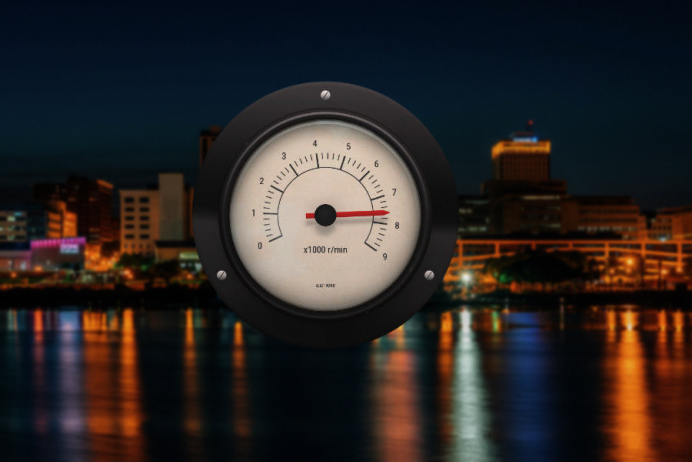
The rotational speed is rpm 7600
